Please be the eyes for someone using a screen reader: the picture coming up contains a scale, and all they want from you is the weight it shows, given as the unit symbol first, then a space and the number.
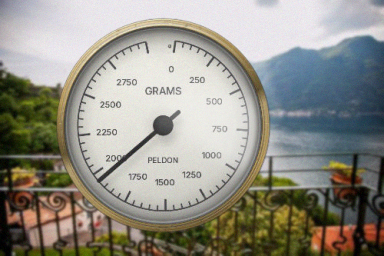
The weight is g 1950
